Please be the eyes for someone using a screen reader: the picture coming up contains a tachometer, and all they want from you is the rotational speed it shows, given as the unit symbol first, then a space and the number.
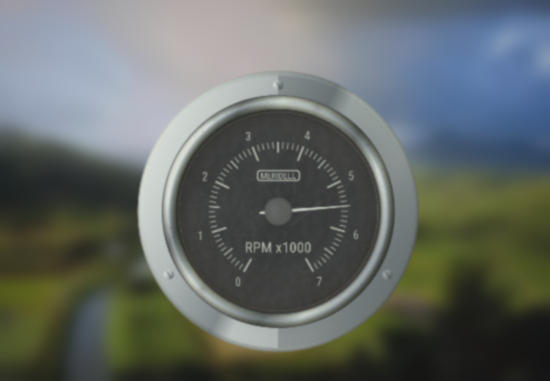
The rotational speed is rpm 5500
